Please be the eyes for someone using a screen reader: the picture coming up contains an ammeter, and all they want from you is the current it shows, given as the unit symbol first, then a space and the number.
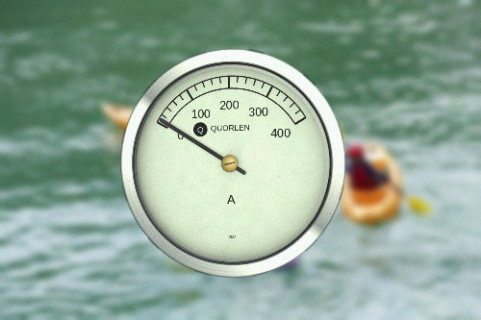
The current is A 10
